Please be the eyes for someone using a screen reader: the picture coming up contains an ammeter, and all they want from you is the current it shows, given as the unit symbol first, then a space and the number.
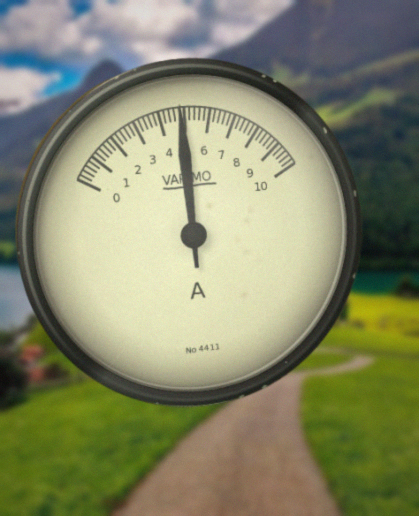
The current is A 4.8
